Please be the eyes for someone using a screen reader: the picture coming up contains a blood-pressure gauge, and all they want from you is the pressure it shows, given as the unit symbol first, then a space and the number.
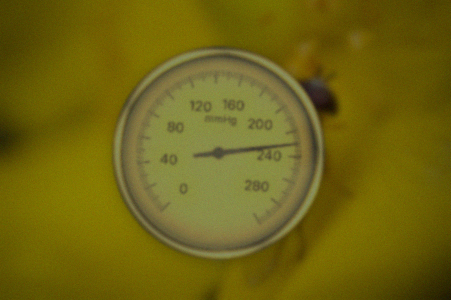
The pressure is mmHg 230
